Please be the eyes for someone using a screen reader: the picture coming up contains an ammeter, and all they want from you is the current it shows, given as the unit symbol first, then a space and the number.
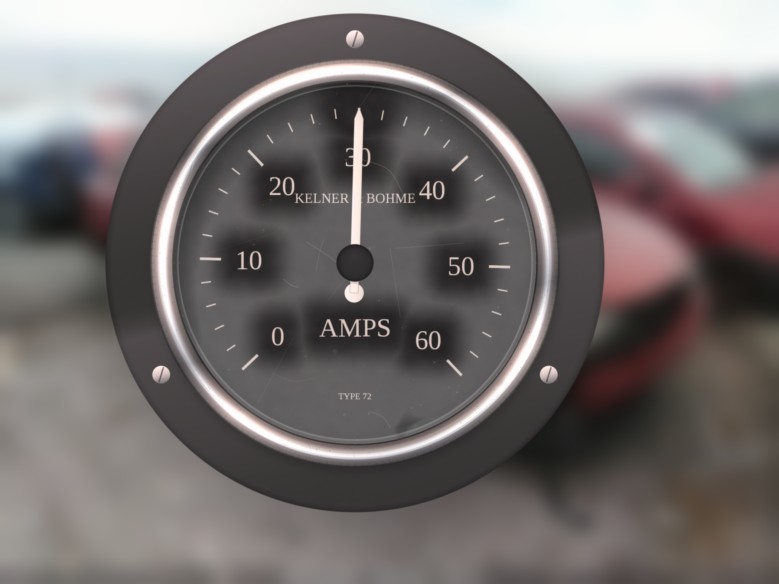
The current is A 30
